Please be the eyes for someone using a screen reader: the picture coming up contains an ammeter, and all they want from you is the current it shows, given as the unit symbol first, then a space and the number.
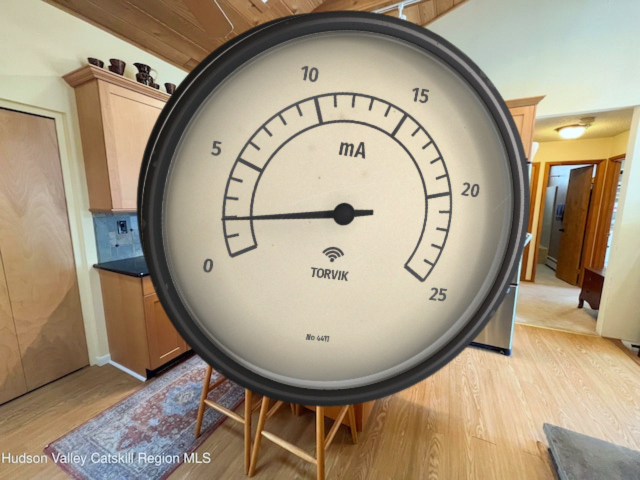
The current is mA 2
